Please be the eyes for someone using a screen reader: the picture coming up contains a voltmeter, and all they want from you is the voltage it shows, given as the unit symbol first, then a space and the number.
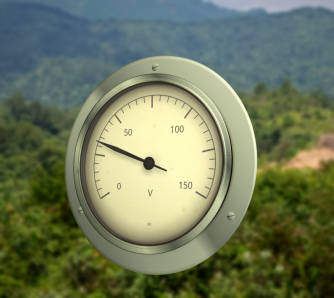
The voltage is V 32.5
